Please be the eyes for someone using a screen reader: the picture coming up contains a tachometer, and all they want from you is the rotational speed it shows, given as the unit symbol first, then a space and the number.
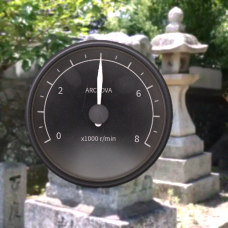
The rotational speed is rpm 4000
